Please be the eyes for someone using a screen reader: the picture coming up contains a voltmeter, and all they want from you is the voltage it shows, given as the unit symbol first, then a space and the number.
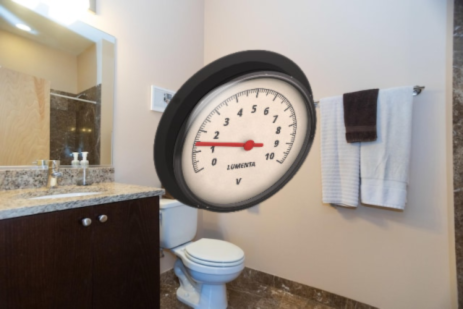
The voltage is V 1.5
